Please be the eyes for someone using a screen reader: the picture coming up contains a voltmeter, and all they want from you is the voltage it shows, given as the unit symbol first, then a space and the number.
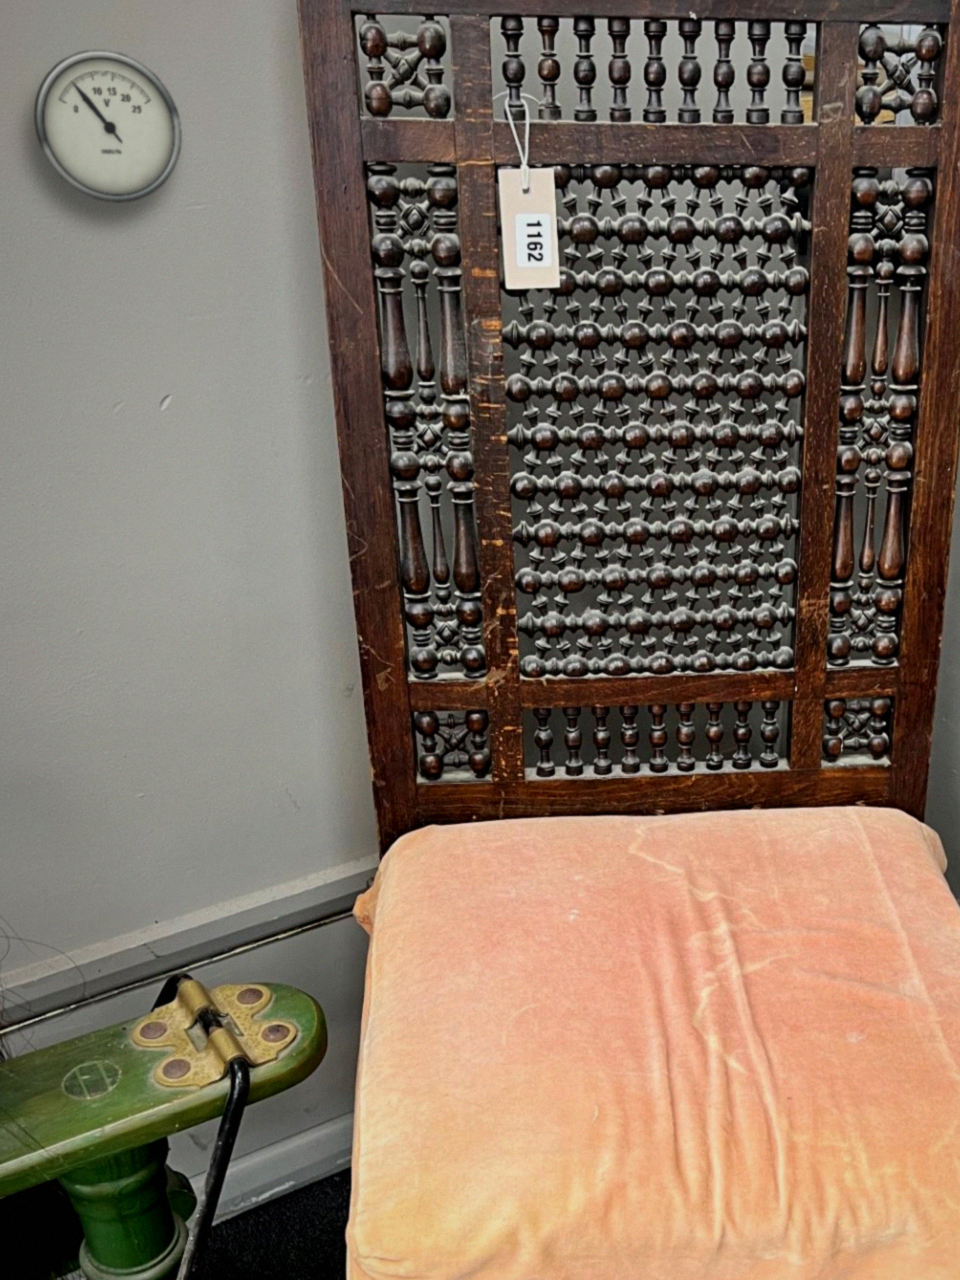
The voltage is V 5
